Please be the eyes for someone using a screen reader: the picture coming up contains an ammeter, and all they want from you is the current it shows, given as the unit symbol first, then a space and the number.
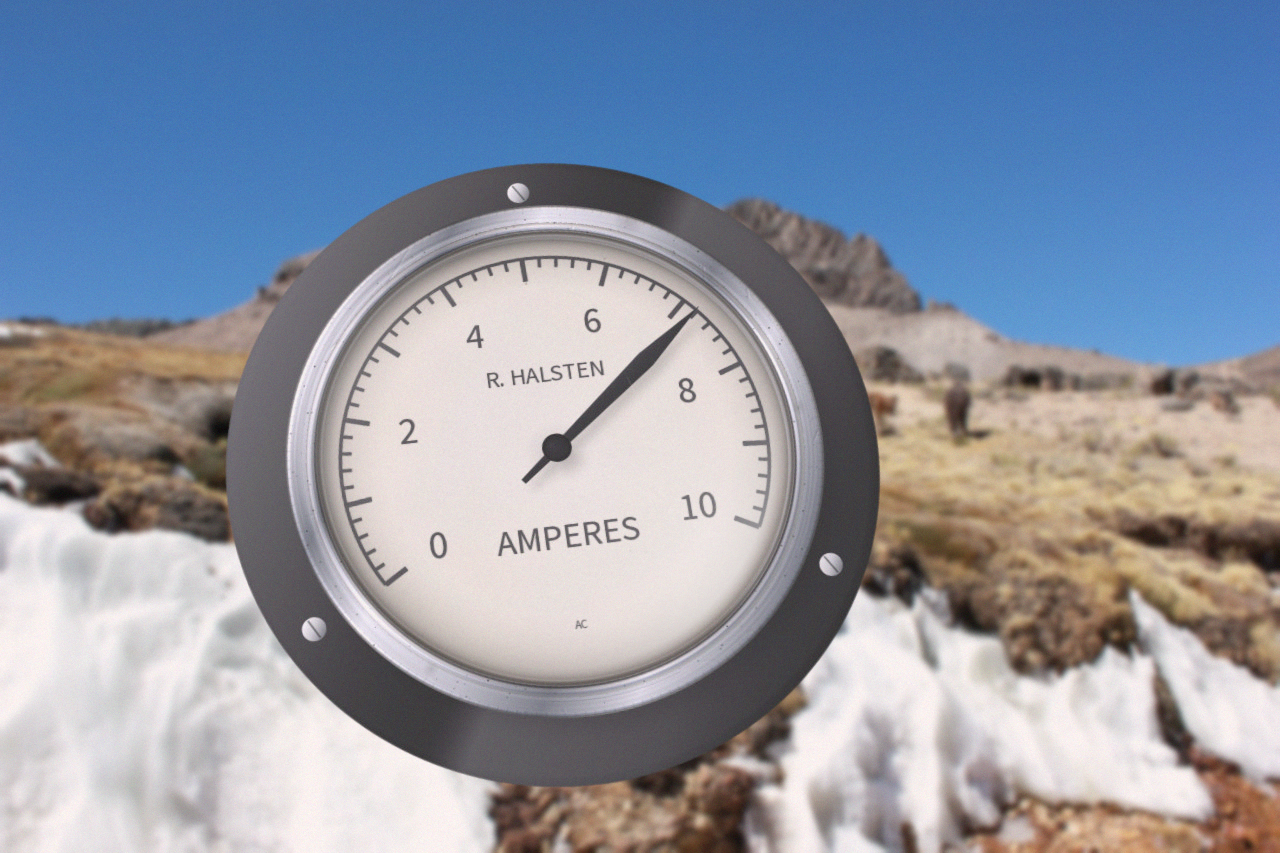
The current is A 7.2
